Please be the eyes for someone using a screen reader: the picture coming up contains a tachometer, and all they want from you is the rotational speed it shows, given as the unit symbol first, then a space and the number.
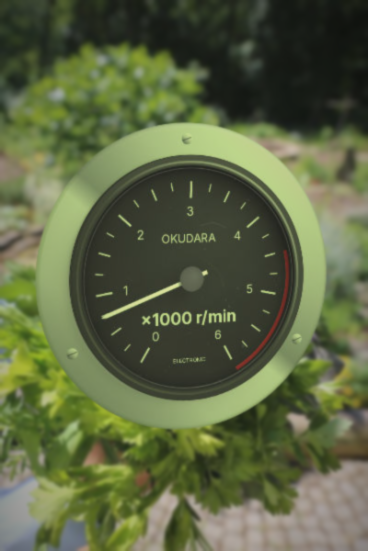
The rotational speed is rpm 750
